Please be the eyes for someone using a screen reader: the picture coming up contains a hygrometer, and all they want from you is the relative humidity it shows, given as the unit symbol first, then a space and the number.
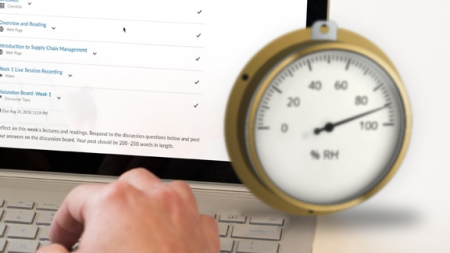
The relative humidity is % 90
